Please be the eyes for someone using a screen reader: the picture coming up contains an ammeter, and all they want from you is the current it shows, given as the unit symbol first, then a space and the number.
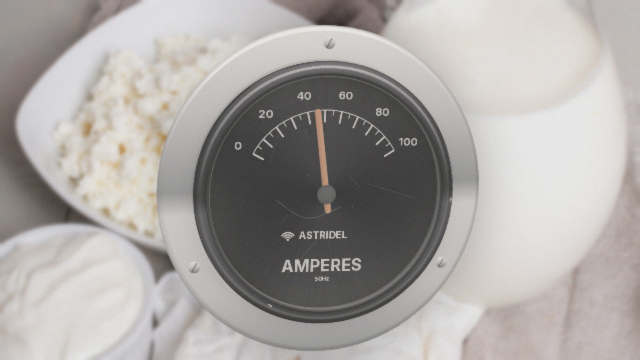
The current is A 45
